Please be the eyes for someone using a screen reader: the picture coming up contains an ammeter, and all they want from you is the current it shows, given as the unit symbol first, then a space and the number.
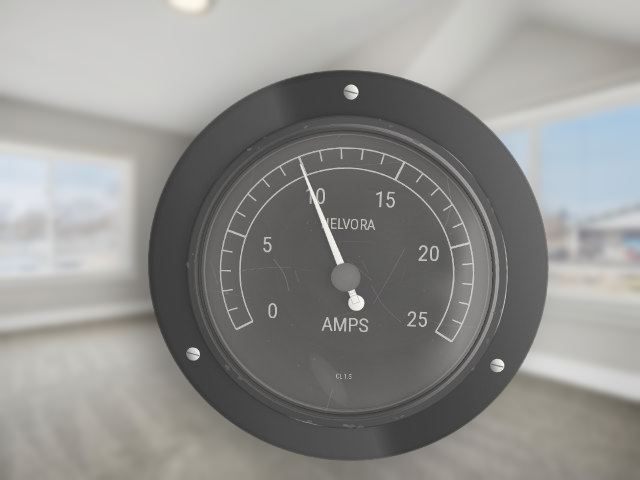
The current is A 10
